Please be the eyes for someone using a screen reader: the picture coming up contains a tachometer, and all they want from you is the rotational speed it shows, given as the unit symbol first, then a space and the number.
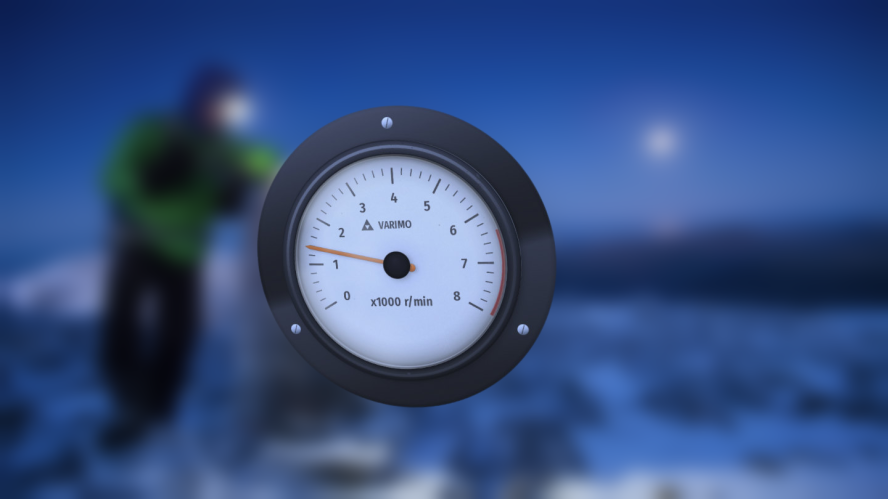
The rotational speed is rpm 1400
